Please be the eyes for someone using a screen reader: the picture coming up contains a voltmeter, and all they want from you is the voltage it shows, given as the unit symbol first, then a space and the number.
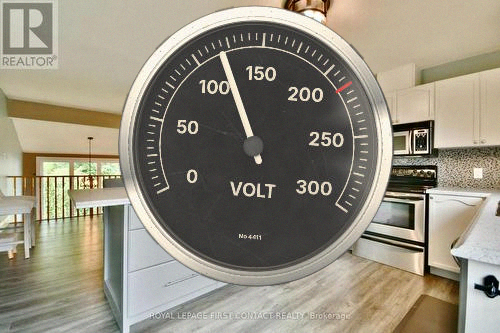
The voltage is V 120
